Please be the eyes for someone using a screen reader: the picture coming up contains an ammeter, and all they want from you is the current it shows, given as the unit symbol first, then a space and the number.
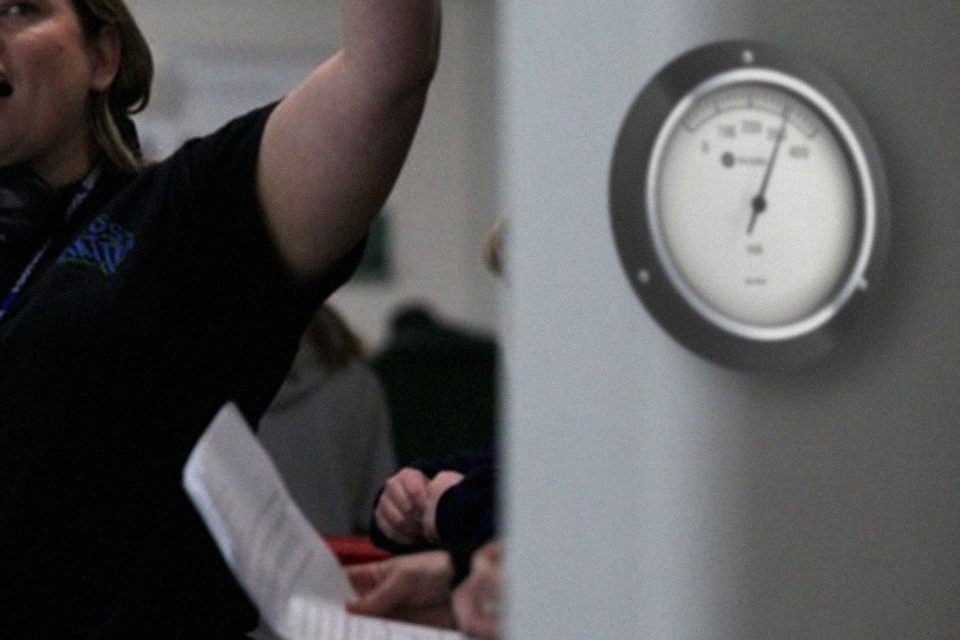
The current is mA 300
